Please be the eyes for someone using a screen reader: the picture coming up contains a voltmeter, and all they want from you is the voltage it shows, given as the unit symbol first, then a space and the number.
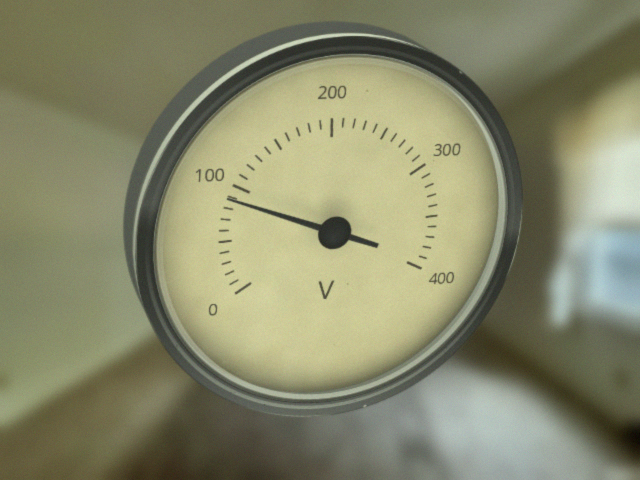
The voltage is V 90
